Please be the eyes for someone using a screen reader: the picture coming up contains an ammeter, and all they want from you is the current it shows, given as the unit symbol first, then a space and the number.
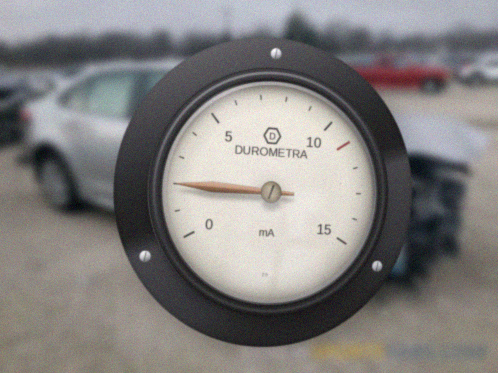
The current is mA 2
